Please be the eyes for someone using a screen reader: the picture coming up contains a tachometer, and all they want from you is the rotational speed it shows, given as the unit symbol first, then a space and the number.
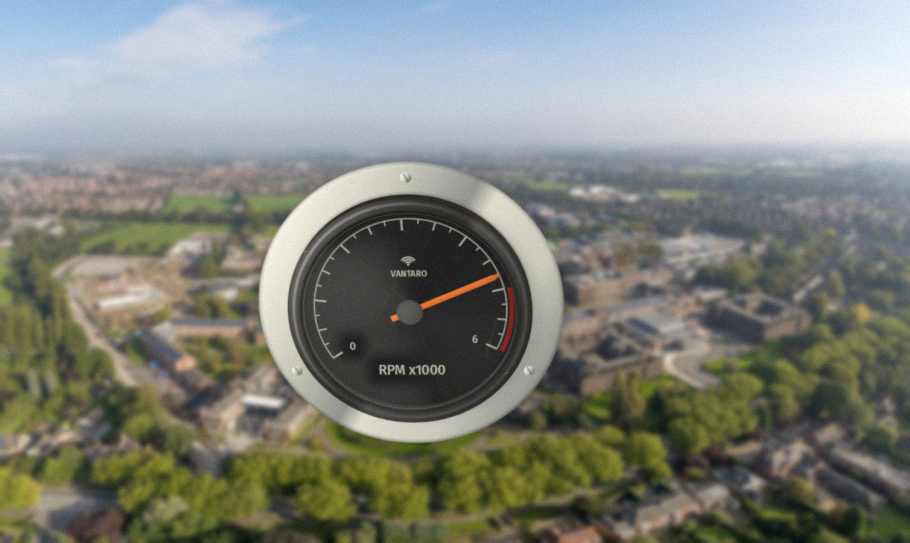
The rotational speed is rpm 4750
